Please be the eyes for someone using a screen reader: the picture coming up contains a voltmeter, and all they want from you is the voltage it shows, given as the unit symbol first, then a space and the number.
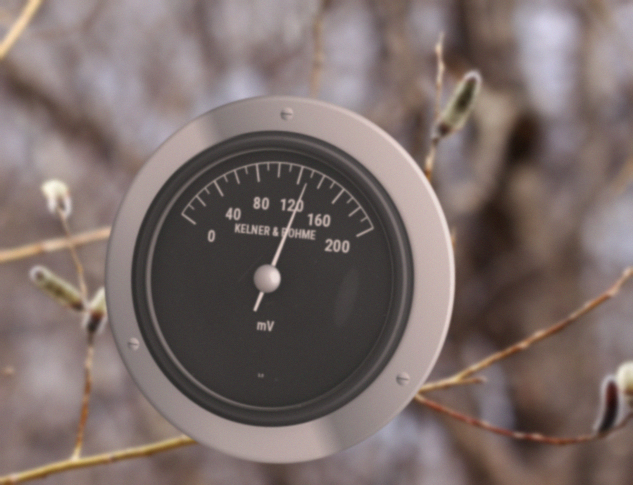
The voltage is mV 130
